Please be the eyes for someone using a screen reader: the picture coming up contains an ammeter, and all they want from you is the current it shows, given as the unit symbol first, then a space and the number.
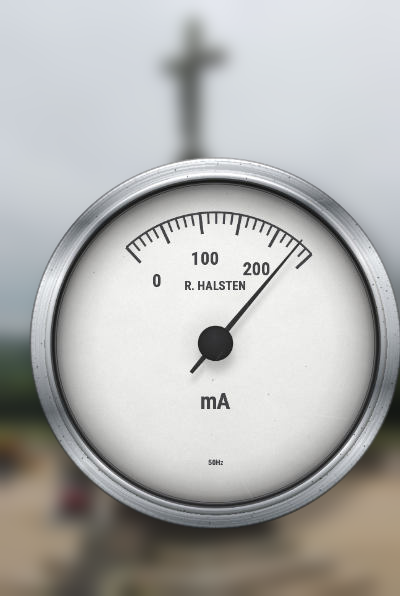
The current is mA 230
